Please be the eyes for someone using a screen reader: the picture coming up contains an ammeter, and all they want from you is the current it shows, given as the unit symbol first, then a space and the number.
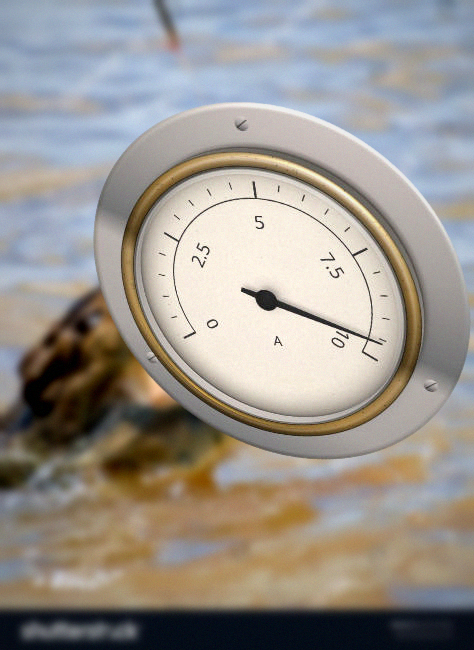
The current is A 9.5
